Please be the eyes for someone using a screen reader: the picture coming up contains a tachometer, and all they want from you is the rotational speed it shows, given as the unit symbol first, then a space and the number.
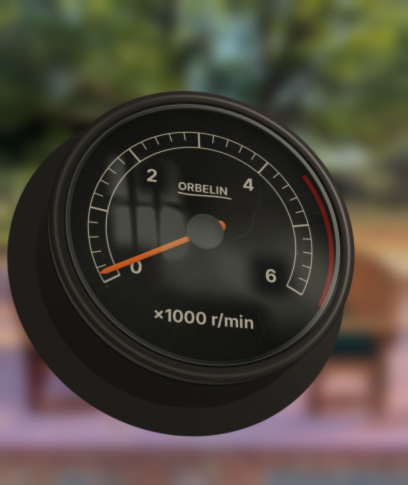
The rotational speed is rpm 100
